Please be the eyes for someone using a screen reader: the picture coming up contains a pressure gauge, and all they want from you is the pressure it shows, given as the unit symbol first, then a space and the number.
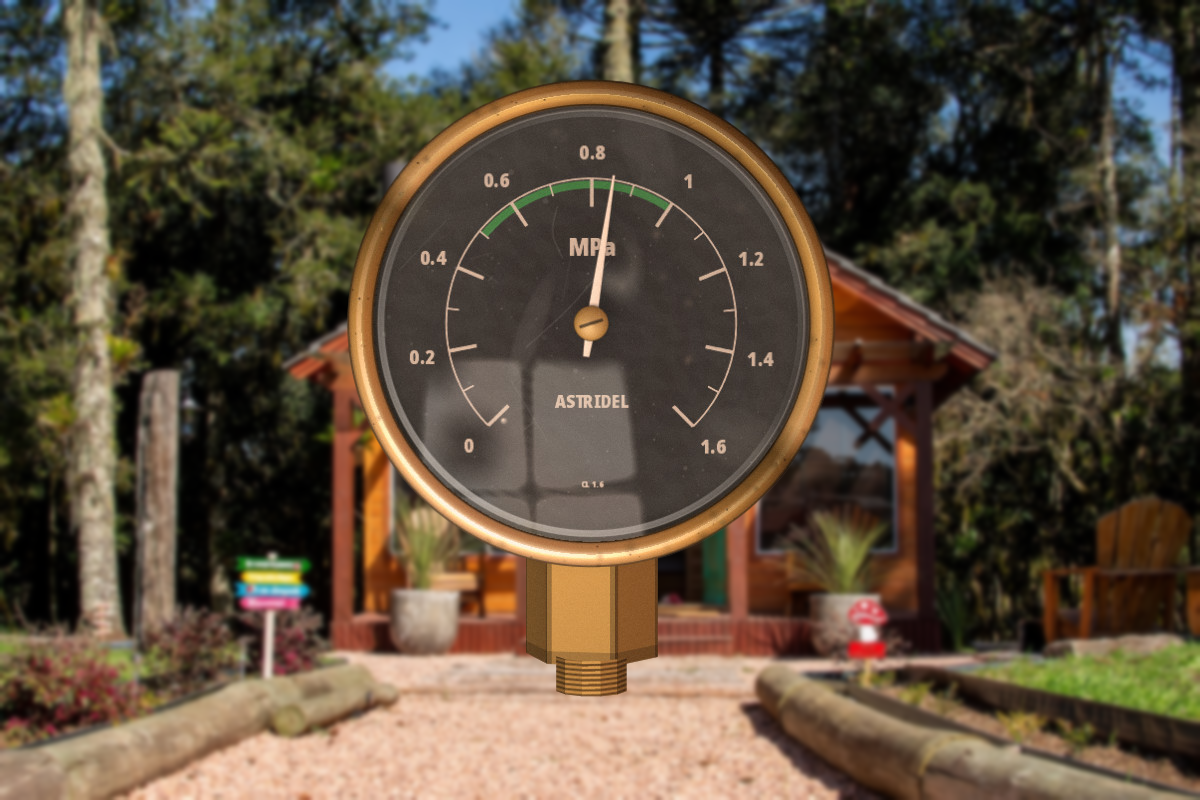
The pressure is MPa 0.85
